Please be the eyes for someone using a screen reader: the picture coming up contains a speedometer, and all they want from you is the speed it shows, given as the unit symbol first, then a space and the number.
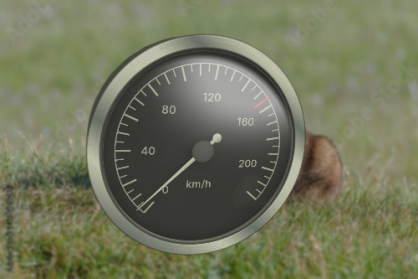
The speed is km/h 5
